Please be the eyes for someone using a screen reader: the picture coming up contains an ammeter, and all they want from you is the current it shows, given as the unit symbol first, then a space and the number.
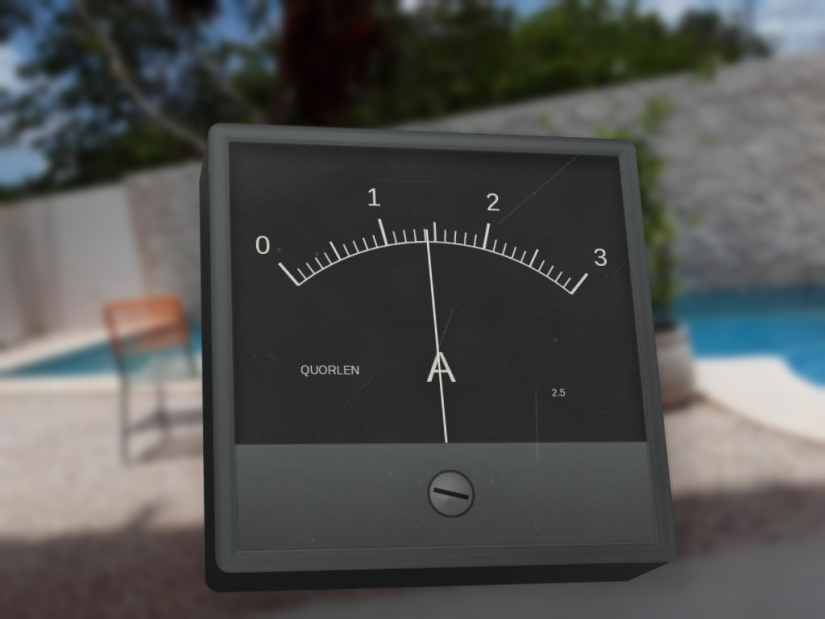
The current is A 1.4
